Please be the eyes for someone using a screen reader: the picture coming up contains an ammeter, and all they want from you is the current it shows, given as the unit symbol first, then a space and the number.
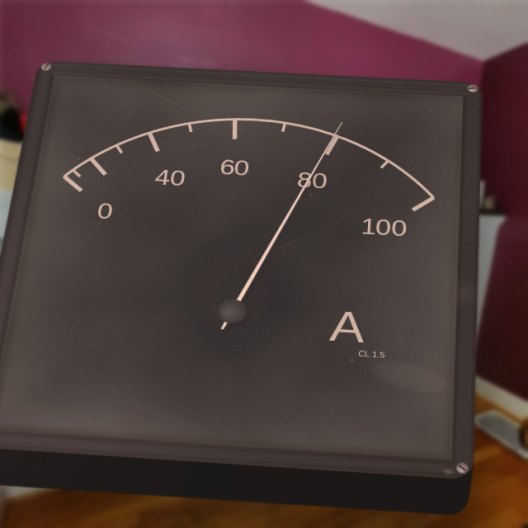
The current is A 80
